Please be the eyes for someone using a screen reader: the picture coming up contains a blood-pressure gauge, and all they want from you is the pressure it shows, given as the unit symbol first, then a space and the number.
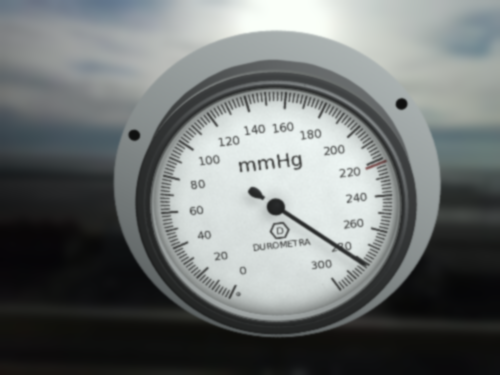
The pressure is mmHg 280
